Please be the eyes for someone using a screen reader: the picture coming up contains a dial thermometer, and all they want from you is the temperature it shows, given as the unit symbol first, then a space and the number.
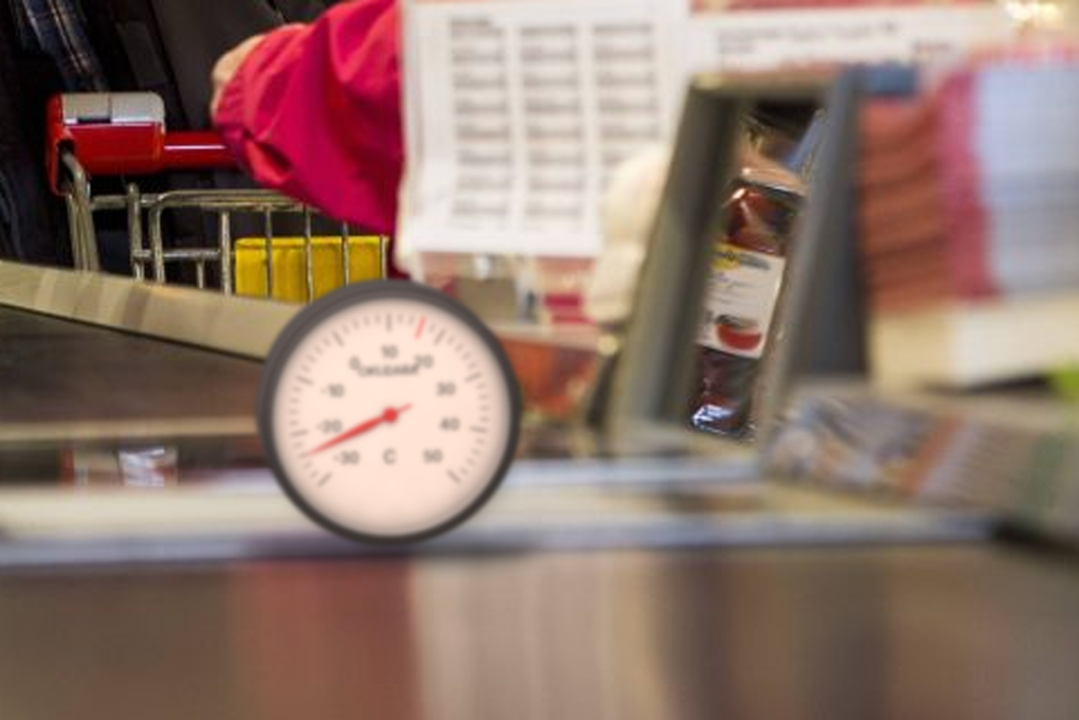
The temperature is °C -24
